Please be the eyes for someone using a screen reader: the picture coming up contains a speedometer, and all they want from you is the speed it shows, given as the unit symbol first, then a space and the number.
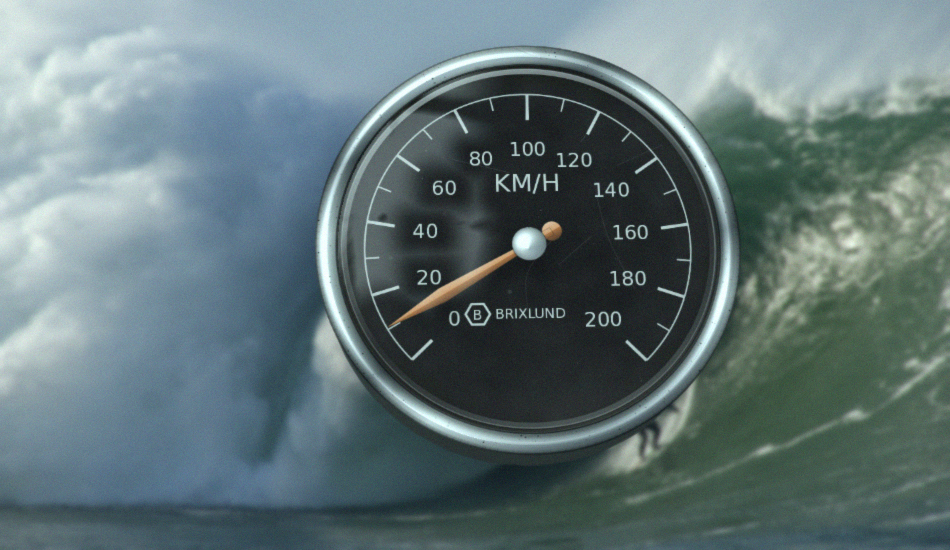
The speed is km/h 10
